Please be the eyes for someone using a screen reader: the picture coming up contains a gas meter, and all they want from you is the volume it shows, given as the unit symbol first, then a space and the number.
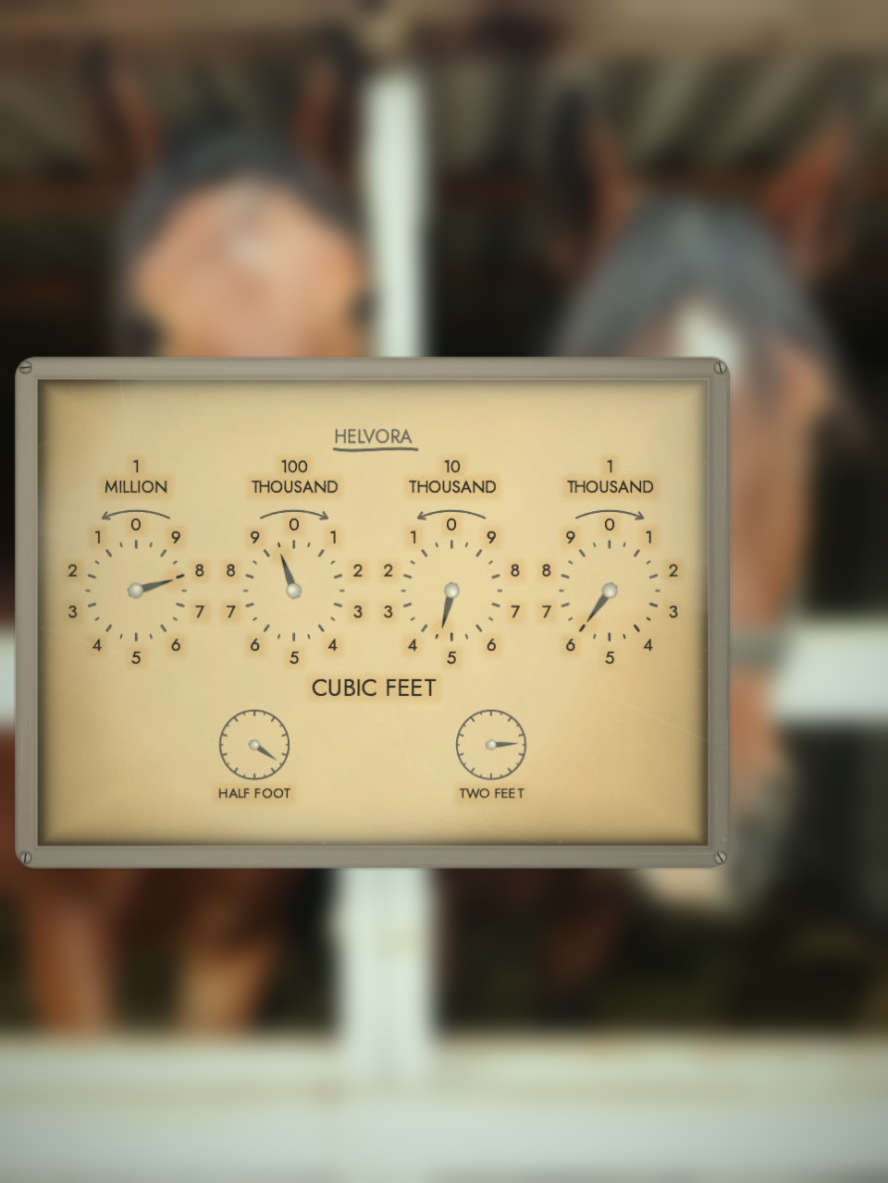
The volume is ft³ 794600
